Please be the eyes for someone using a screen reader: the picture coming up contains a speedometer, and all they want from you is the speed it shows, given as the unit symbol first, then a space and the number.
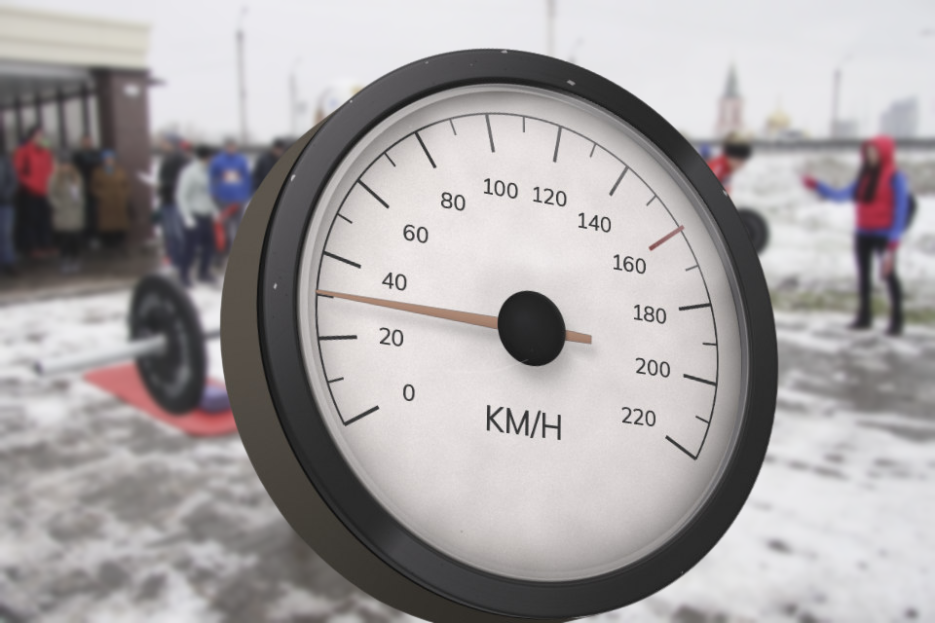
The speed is km/h 30
